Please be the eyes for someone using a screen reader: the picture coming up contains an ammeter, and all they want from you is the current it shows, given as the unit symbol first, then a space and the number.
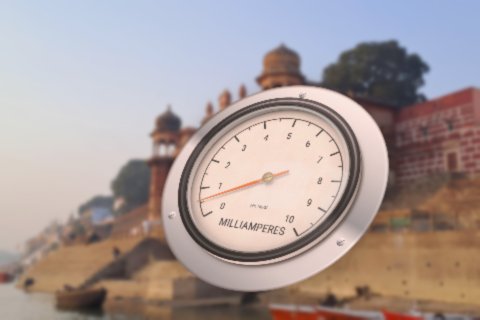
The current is mA 0.5
